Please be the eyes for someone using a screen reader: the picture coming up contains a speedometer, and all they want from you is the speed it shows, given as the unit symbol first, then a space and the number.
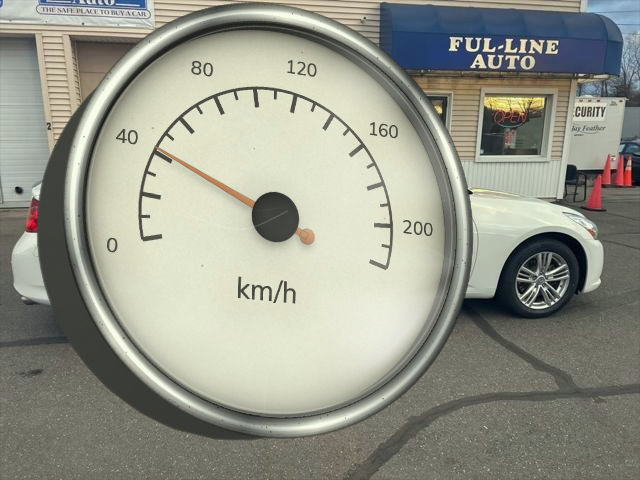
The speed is km/h 40
